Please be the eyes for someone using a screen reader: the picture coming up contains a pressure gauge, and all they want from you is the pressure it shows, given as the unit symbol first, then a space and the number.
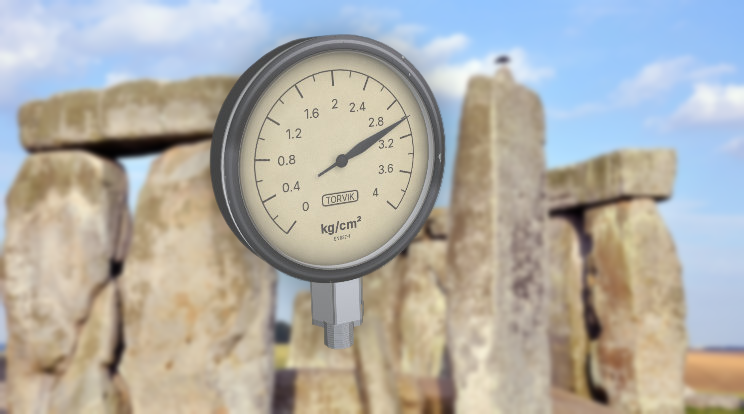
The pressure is kg/cm² 3
